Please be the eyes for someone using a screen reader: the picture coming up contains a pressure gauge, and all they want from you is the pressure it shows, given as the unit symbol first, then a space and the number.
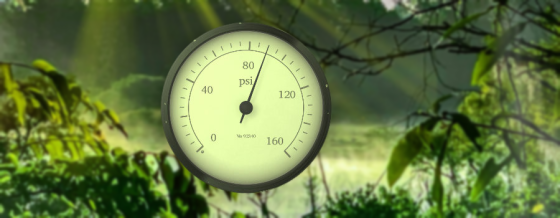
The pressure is psi 90
